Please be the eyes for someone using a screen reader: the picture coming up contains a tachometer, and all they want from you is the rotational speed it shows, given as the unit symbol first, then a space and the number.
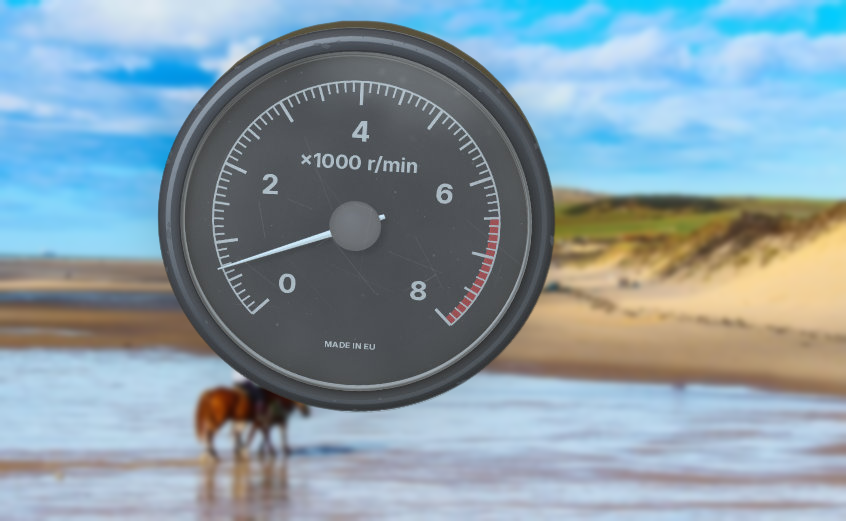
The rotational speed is rpm 700
